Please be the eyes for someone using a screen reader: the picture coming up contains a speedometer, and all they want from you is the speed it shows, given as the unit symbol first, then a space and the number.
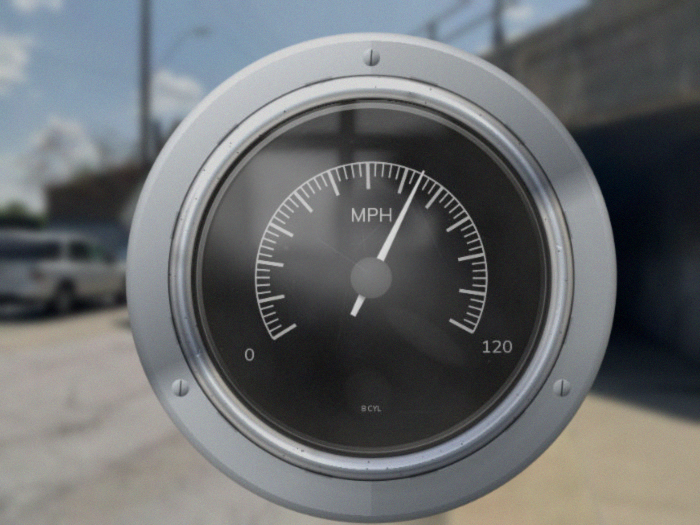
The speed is mph 74
